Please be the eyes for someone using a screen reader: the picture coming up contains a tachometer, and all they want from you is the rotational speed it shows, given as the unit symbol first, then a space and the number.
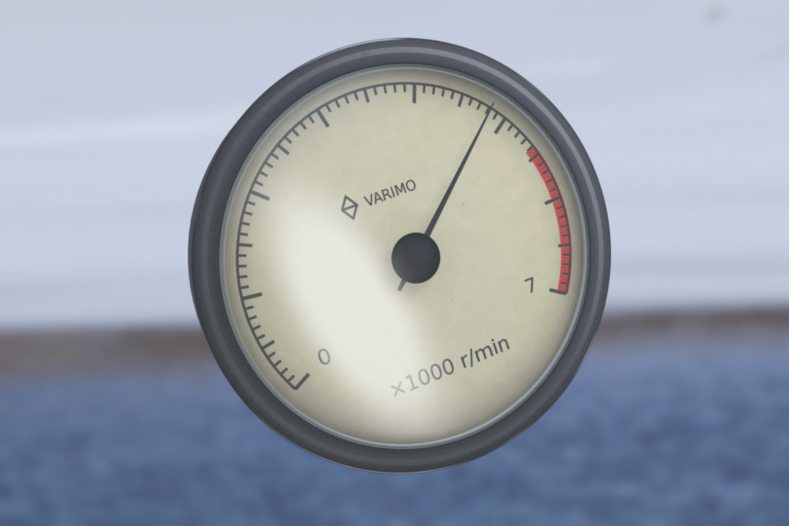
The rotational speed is rpm 4800
